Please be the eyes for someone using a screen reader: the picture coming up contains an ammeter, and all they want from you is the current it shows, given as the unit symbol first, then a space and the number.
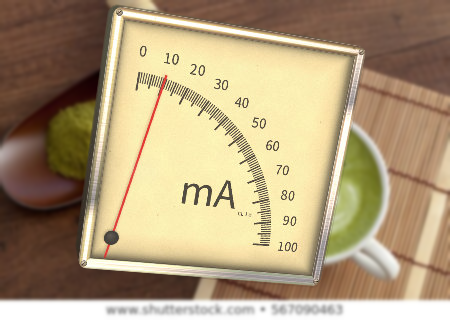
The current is mA 10
